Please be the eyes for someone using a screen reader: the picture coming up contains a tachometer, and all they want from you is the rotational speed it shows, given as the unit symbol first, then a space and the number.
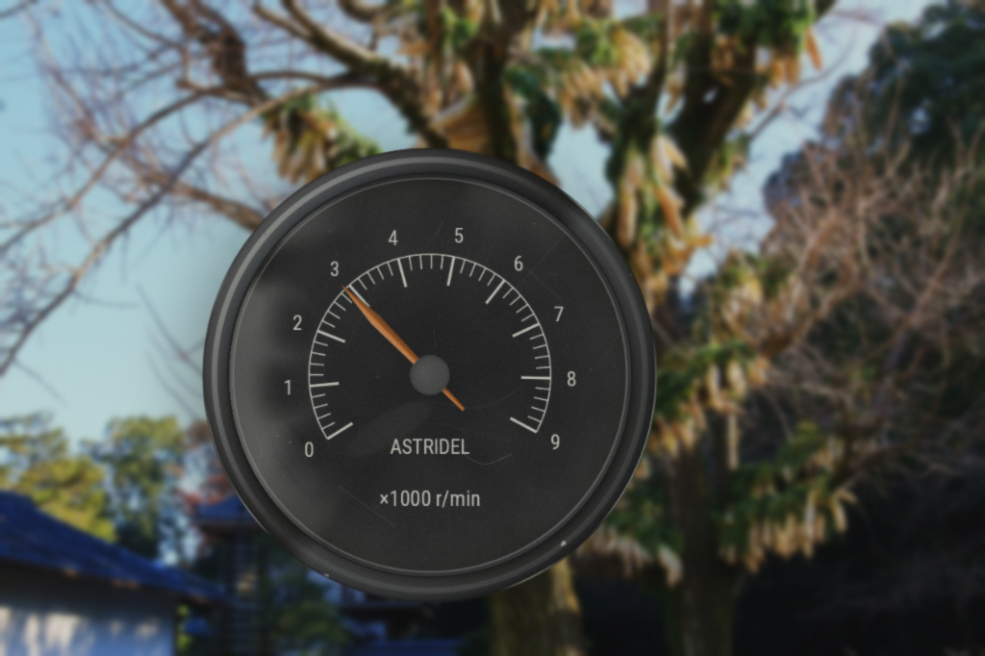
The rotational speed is rpm 2900
